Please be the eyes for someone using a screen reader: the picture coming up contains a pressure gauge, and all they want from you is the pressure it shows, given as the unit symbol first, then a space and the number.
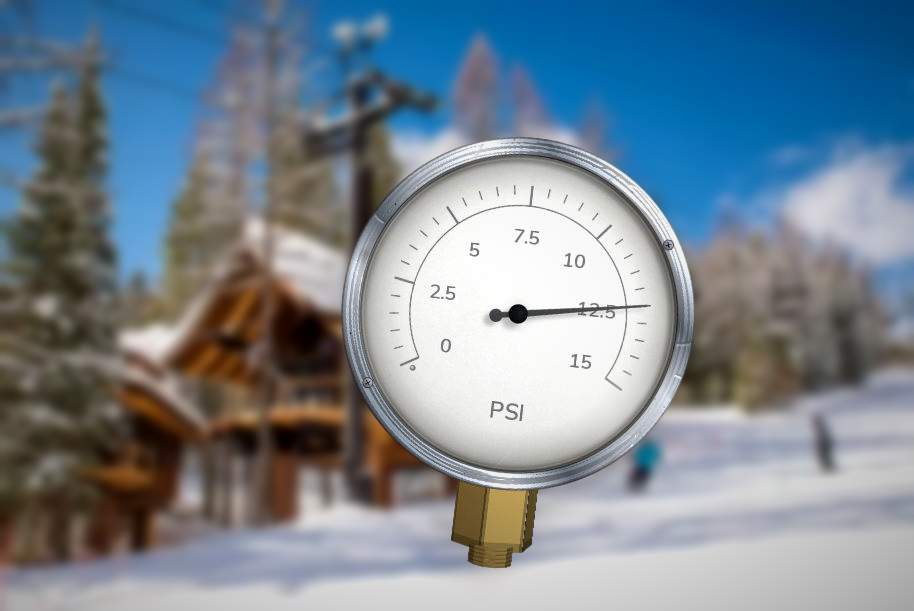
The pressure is psi 12.5
